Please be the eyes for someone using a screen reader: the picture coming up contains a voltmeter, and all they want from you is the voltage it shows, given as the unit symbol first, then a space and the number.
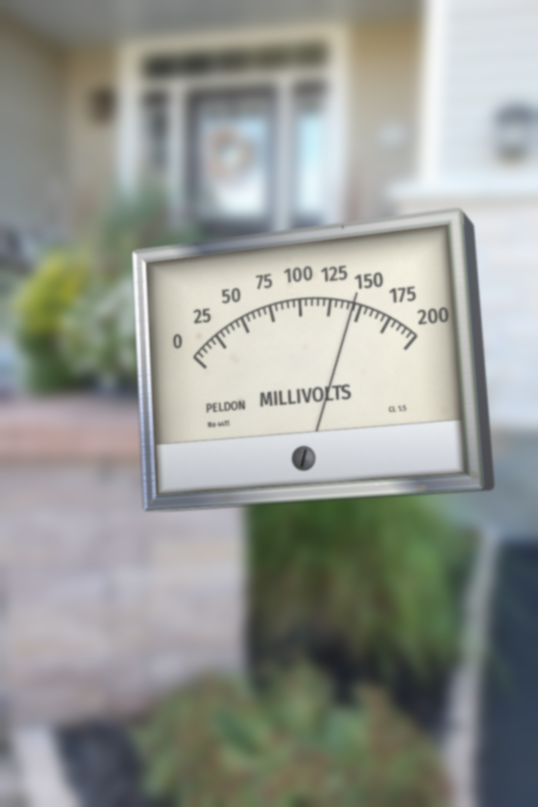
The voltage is mV 145
